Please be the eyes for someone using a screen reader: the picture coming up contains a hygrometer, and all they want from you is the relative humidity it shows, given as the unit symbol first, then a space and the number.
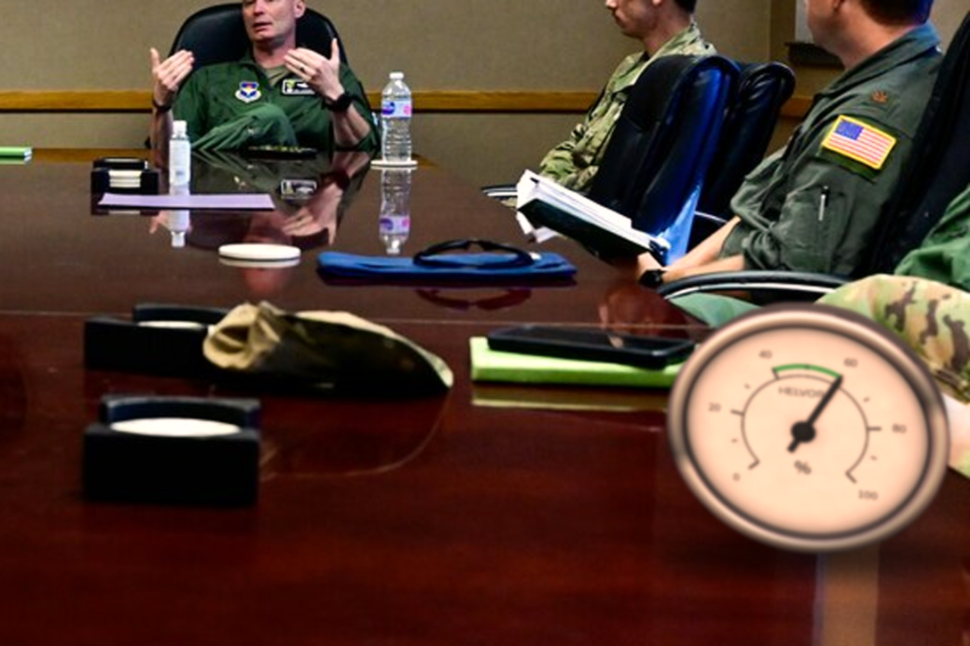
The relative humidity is % 60
